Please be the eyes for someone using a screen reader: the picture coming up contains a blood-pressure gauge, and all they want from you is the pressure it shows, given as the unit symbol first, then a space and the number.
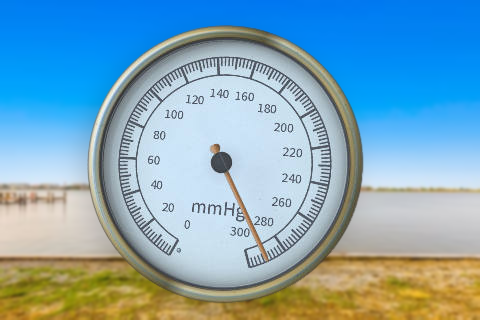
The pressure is mmHg 290
